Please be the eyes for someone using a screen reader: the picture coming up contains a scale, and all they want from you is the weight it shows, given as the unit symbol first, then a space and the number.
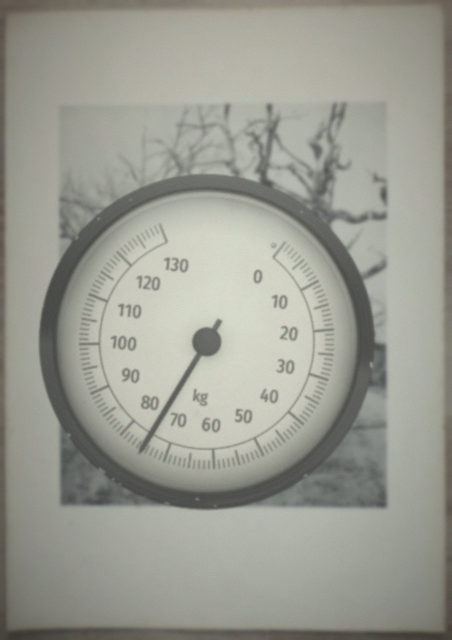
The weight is kg 75
